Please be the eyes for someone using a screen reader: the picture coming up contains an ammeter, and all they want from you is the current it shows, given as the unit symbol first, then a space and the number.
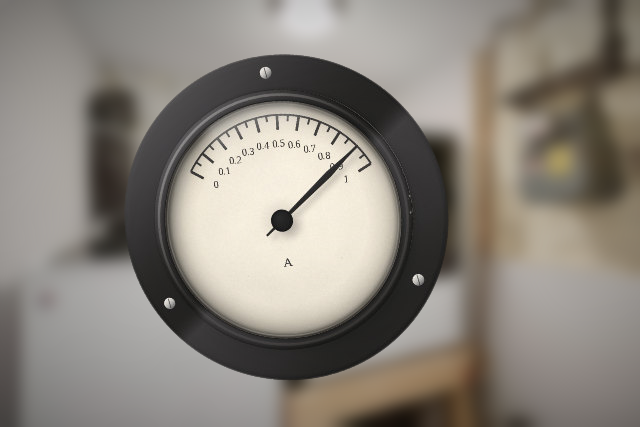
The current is A 0.9
